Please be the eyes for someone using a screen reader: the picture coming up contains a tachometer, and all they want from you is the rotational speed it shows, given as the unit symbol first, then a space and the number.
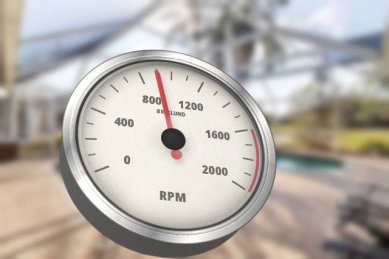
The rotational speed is rpm 900
